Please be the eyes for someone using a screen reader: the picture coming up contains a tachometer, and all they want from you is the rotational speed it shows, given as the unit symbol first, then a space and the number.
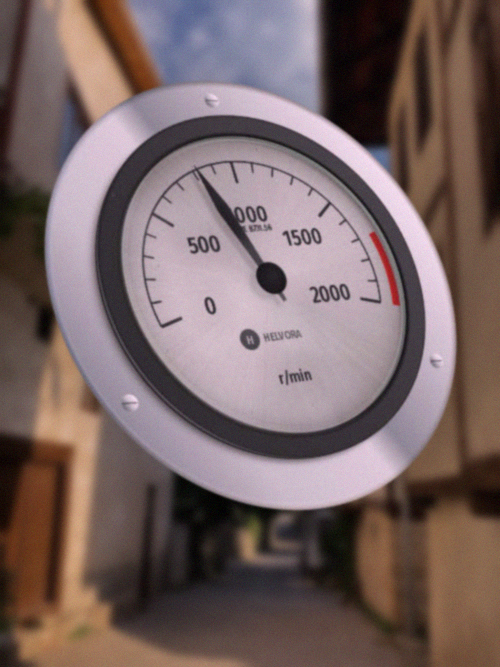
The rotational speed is rpm 800
